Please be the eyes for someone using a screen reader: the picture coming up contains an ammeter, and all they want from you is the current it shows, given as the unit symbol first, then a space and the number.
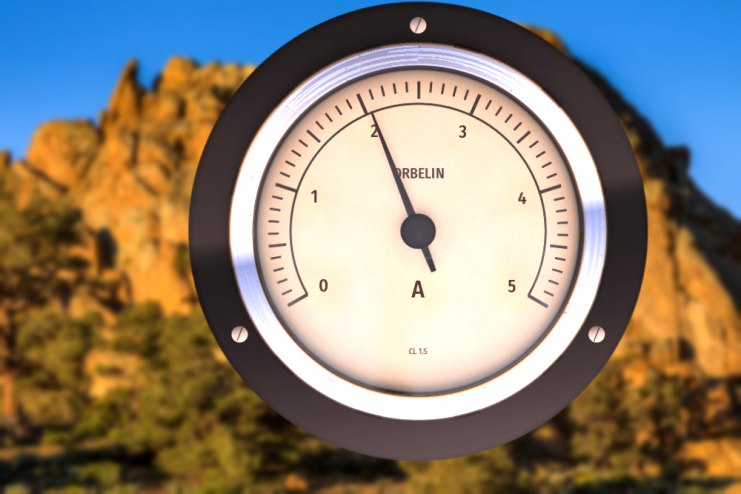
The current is A 2.05
